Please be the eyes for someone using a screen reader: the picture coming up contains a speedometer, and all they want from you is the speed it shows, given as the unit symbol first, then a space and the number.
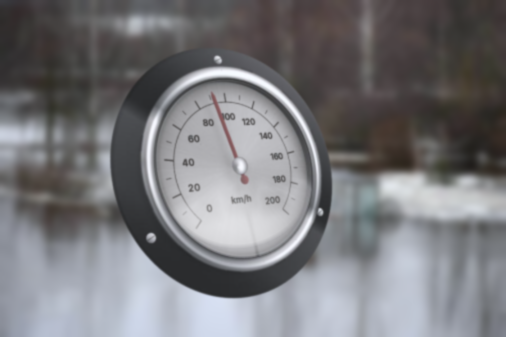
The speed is km/h 90
